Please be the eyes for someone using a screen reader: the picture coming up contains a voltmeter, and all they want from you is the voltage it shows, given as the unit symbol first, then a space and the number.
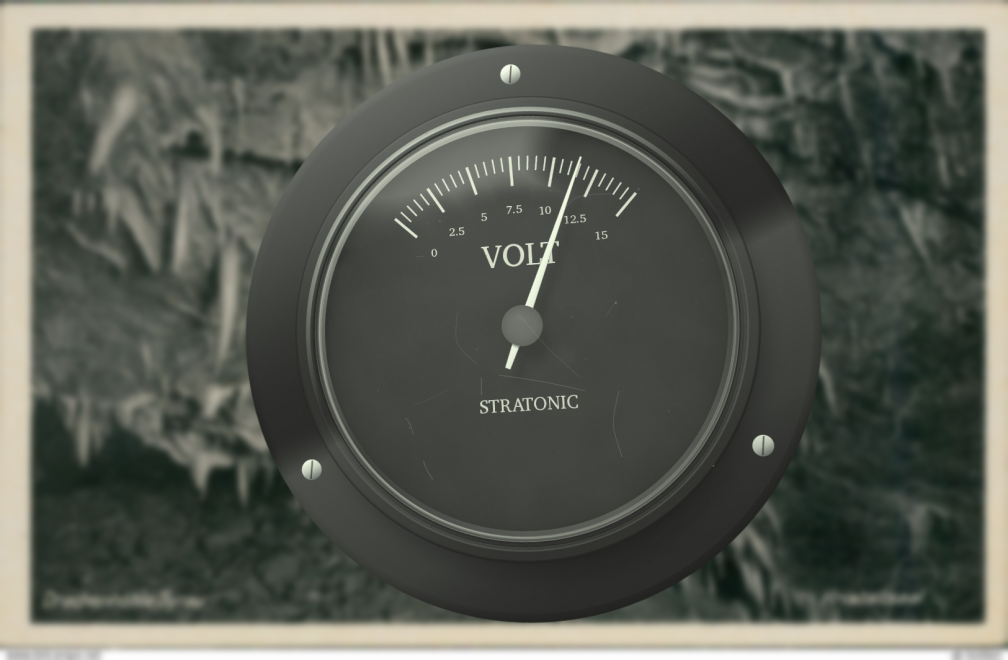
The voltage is V 11.5
